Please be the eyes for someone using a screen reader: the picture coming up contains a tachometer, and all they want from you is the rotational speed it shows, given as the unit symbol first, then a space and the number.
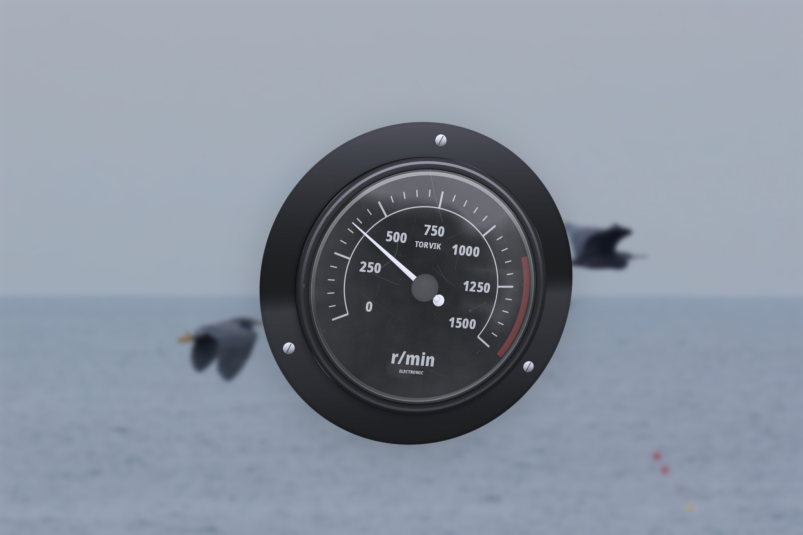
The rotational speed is rpm 375
